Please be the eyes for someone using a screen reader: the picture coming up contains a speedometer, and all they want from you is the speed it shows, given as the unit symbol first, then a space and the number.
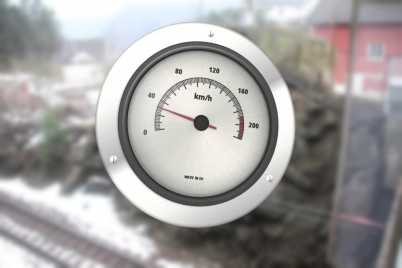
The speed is km/h 30
